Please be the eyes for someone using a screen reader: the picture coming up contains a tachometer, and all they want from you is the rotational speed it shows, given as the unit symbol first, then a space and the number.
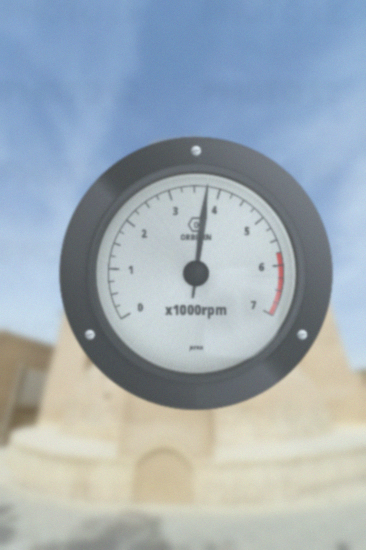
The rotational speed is rpm 3750
